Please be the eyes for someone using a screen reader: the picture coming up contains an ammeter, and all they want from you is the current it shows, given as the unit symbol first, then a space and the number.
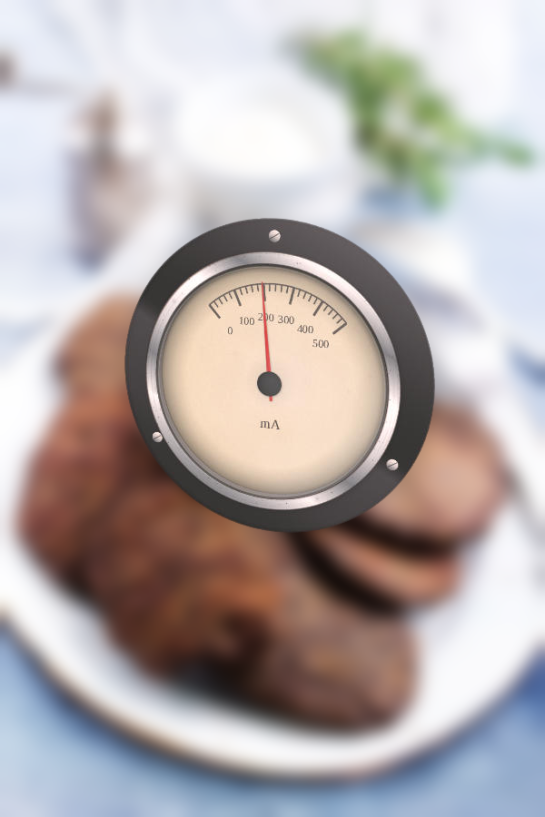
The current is mA 200
